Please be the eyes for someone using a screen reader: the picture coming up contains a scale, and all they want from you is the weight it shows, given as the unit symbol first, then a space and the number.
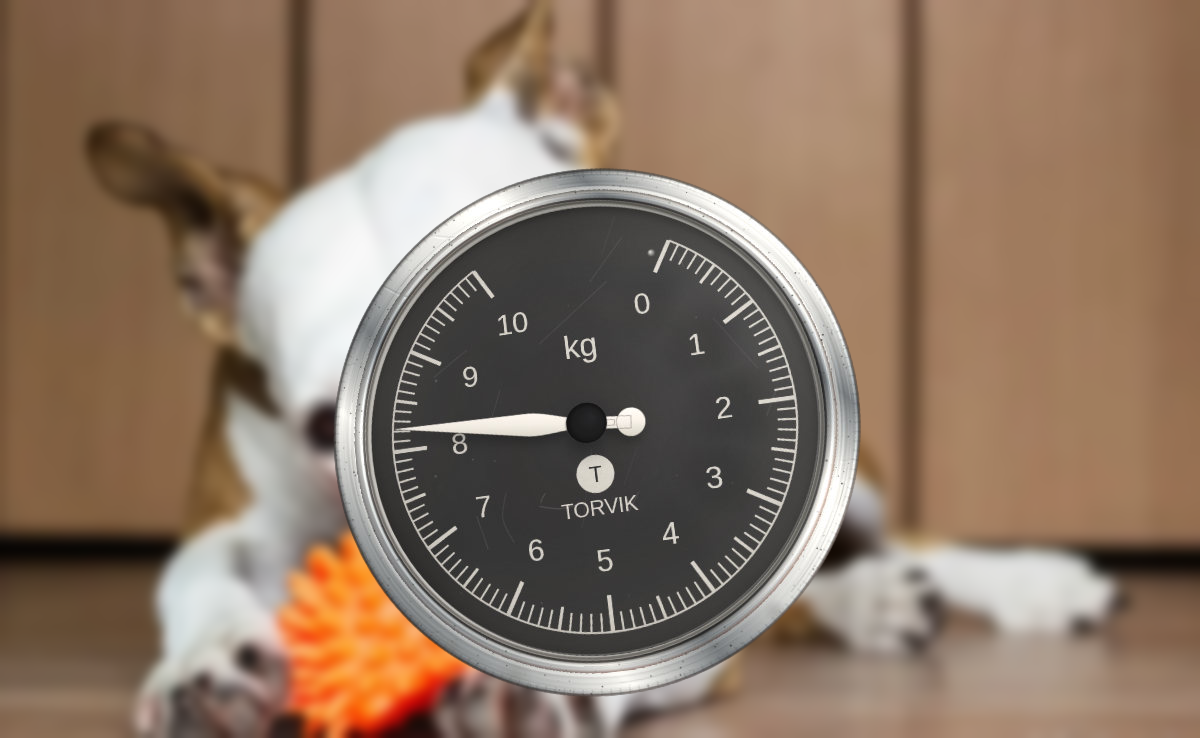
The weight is kg 8.2
